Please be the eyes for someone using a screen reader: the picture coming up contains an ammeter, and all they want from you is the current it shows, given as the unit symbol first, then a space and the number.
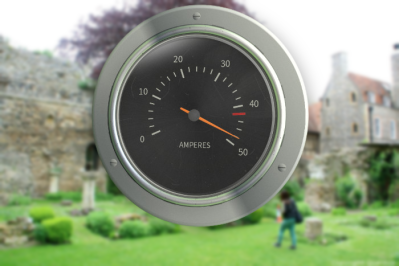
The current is A 48
